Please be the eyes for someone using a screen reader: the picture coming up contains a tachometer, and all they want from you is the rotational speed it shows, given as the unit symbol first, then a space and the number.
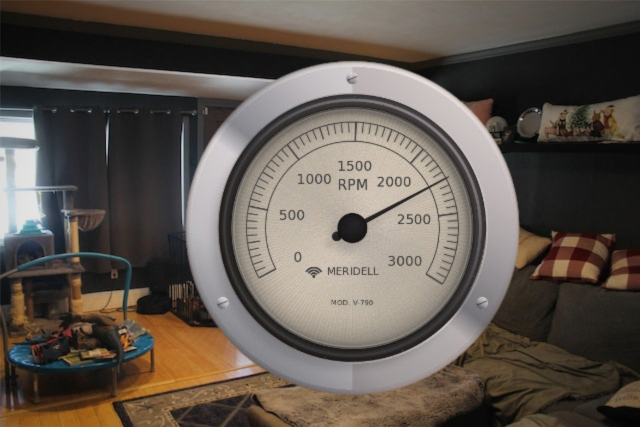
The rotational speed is rpm 2250
